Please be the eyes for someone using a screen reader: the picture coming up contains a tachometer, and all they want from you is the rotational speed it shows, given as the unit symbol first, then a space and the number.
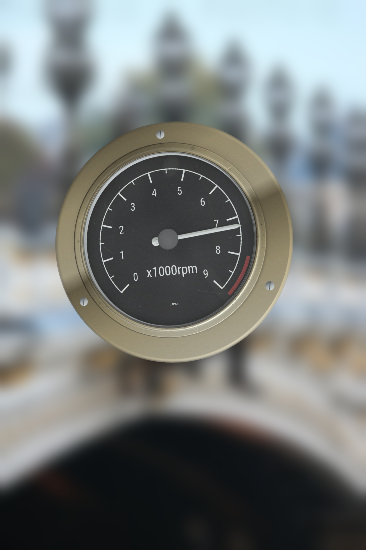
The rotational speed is rpm 7250
